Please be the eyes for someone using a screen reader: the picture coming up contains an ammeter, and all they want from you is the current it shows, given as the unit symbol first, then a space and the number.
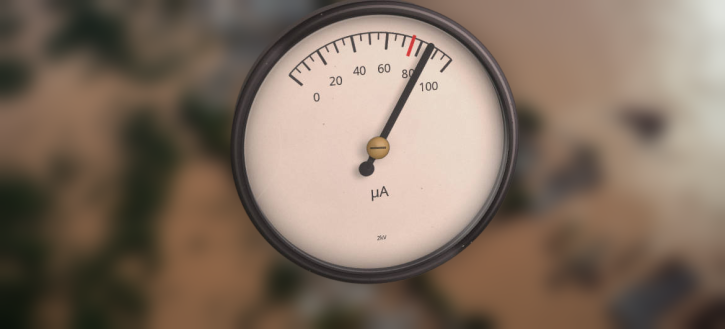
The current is µA 85
